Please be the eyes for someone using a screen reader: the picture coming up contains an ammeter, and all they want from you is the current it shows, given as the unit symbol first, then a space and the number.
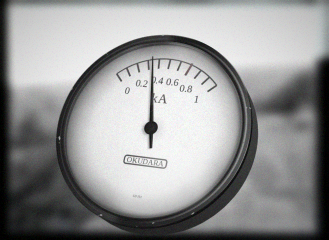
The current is kA 0.35
